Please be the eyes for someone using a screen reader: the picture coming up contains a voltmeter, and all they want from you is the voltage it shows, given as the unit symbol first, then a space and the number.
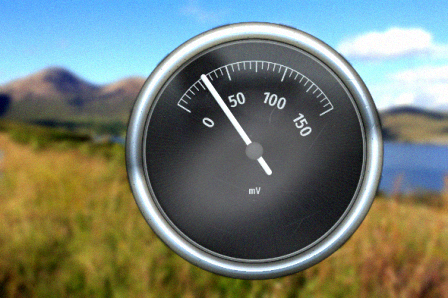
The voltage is mV 30
